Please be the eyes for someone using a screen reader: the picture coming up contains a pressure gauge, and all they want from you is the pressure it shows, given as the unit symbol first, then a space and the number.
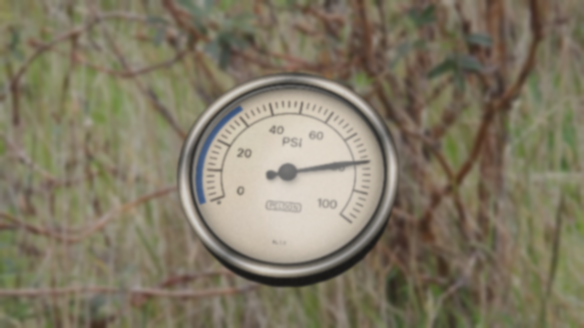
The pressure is psi 80
